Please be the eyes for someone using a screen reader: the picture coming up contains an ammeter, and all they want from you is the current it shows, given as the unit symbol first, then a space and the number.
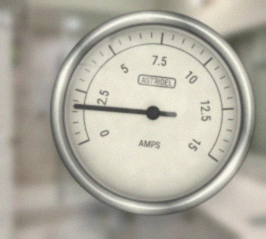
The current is A 1.75
